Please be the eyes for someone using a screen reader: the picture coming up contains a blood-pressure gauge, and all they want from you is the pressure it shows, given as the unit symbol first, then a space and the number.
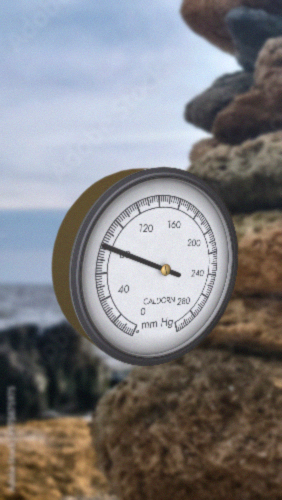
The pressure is mmHg 80
